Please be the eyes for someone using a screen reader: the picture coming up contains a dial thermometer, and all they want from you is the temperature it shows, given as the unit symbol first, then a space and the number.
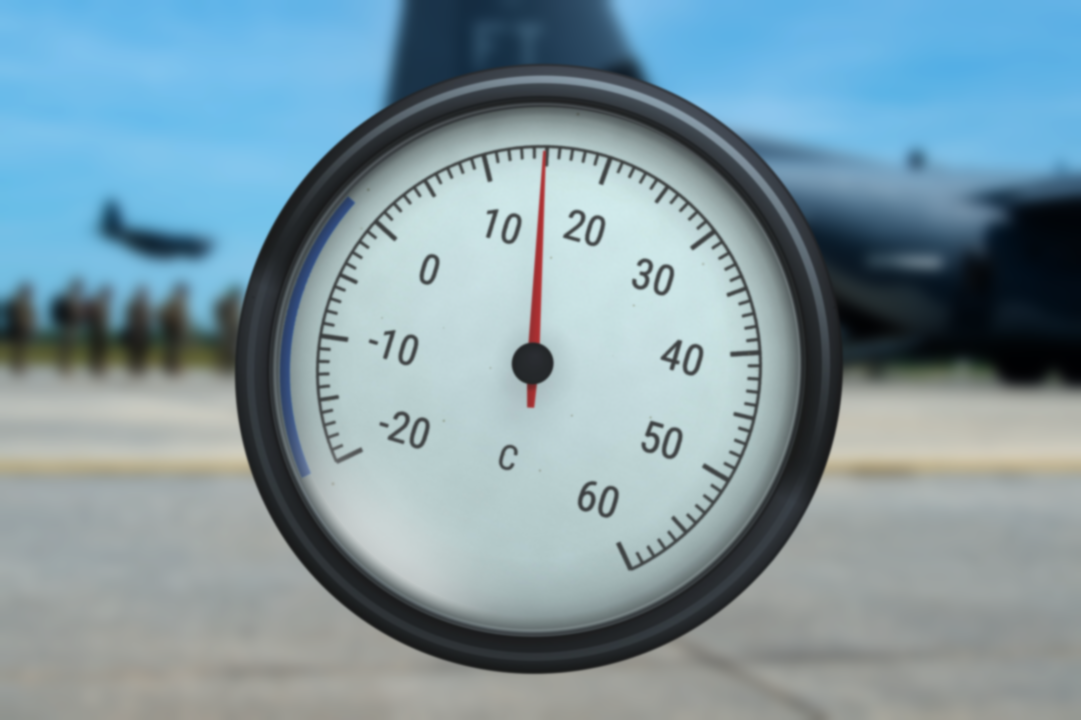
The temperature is °C 15
